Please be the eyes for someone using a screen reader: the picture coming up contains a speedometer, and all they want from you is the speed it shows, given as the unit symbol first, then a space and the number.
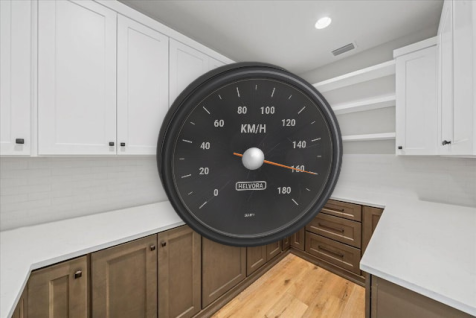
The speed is km/h 160
